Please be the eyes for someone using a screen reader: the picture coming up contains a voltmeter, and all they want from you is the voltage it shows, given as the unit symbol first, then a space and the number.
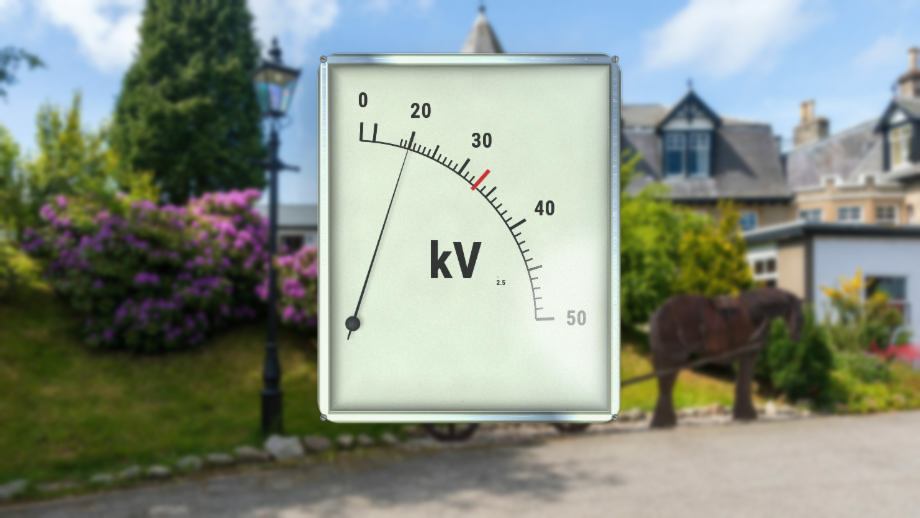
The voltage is kV 20
